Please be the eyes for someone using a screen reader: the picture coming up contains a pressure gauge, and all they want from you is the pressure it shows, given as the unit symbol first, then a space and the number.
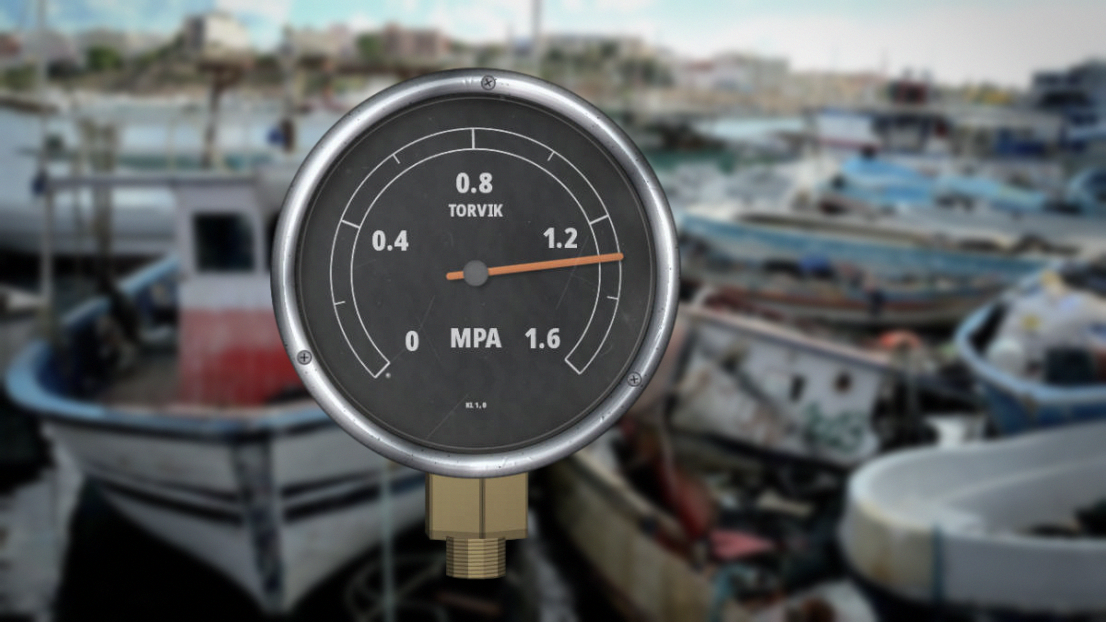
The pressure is MPa 1.3
